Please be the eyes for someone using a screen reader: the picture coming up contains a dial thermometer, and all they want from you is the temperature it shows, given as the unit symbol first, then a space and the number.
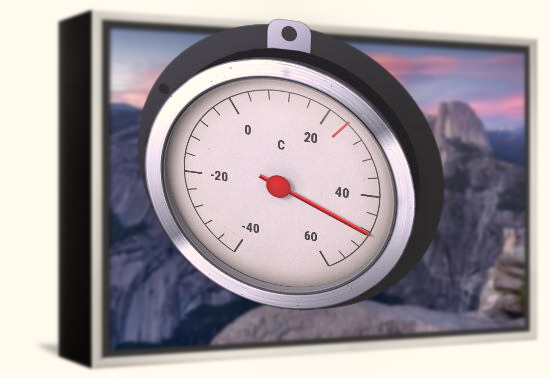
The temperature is °C 48
